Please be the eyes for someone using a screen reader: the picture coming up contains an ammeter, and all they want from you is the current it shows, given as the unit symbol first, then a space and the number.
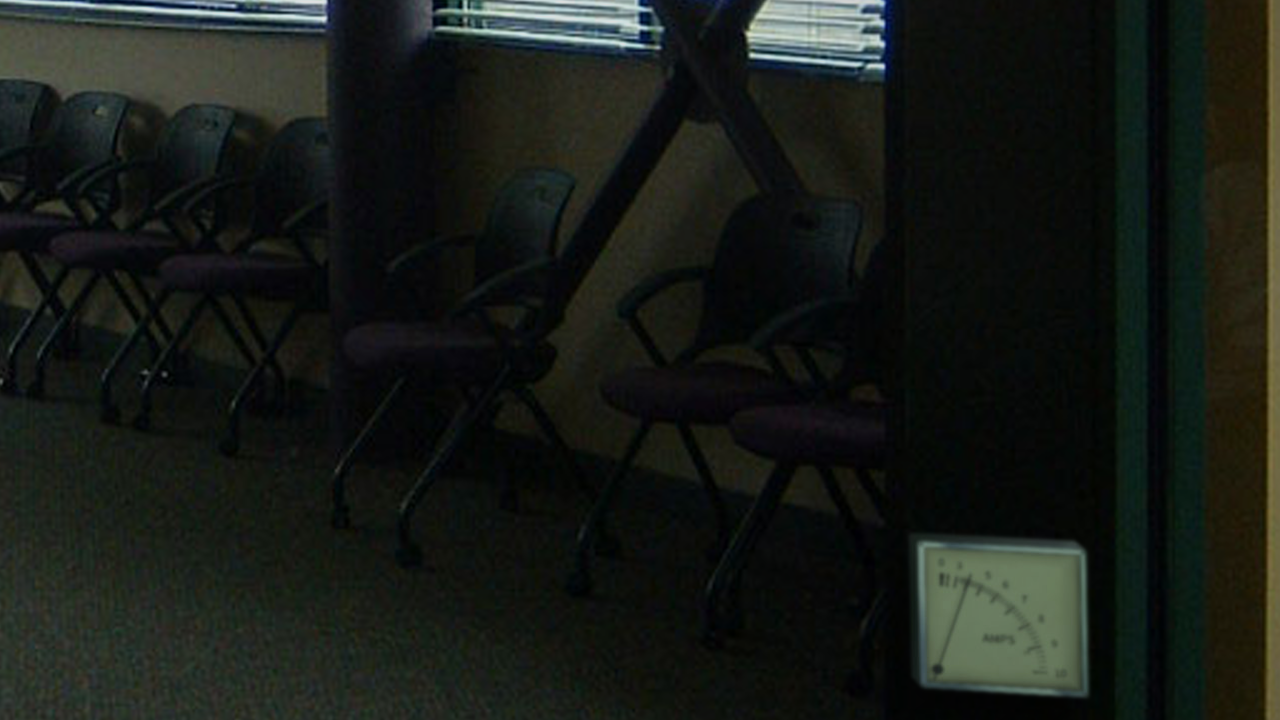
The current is A 4
